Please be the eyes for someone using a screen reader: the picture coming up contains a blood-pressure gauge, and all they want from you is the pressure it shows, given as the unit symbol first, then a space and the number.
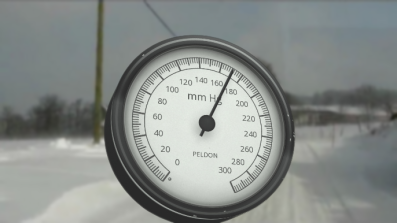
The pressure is mmHg 170
